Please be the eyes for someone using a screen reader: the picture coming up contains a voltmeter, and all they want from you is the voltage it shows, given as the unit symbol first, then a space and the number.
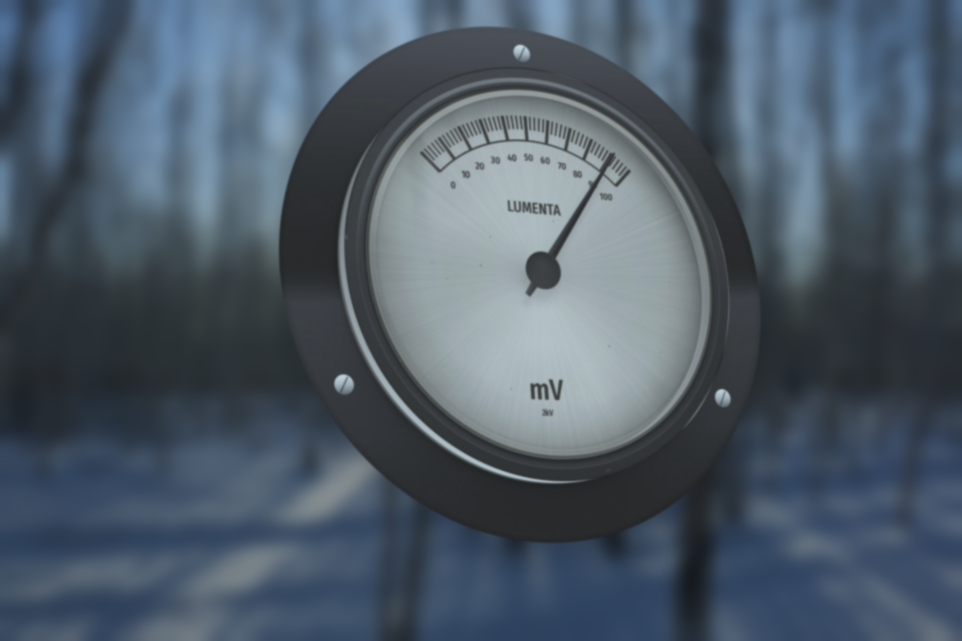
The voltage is mV 90
